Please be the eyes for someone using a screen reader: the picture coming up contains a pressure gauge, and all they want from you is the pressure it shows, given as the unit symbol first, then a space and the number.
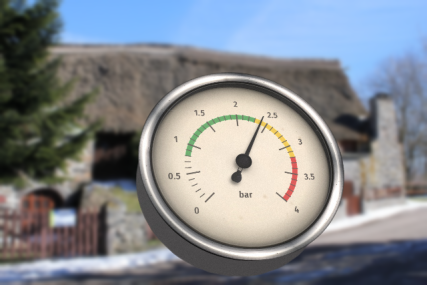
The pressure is bar 2.4
